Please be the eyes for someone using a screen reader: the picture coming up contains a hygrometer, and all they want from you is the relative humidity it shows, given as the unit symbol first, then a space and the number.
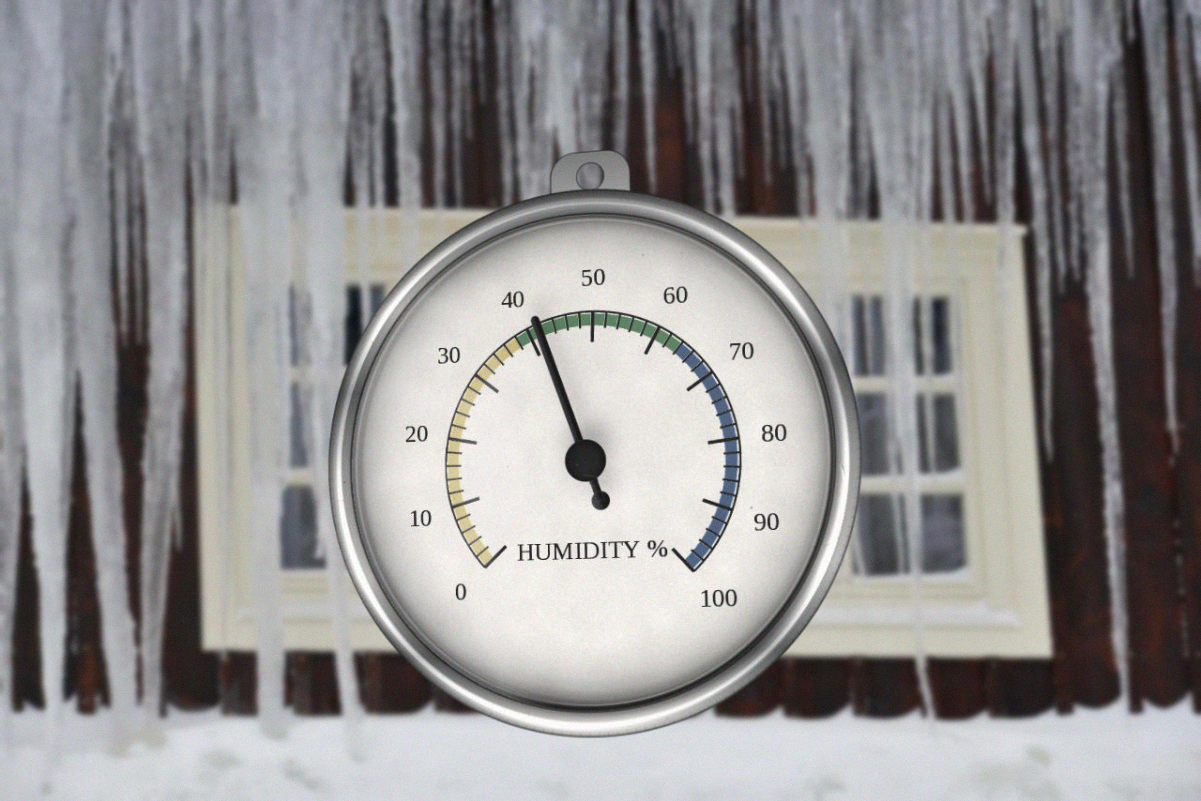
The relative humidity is % 42
